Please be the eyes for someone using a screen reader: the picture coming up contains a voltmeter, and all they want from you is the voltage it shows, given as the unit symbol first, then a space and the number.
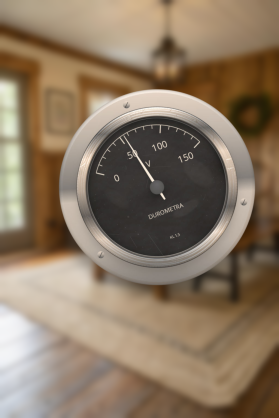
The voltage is V 55
